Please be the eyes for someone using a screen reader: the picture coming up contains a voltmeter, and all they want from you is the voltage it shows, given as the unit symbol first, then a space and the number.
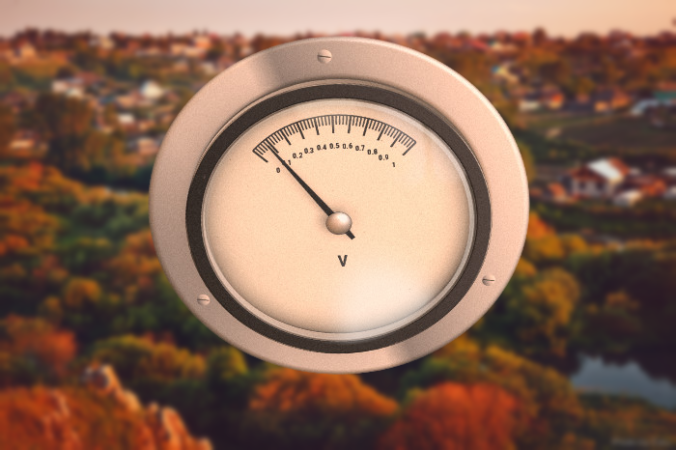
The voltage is V 0.1
